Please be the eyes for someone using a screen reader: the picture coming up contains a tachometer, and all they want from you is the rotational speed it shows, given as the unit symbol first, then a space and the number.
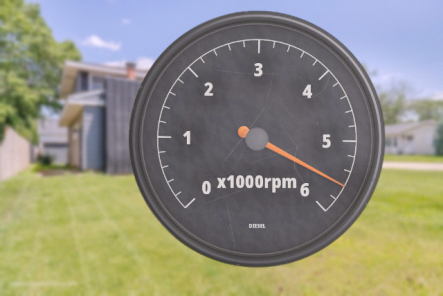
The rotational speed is rpm 5600
